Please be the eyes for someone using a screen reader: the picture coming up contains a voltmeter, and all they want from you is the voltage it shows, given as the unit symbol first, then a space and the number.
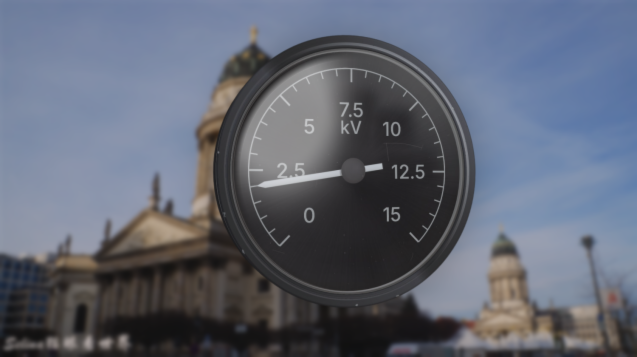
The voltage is kV 2
